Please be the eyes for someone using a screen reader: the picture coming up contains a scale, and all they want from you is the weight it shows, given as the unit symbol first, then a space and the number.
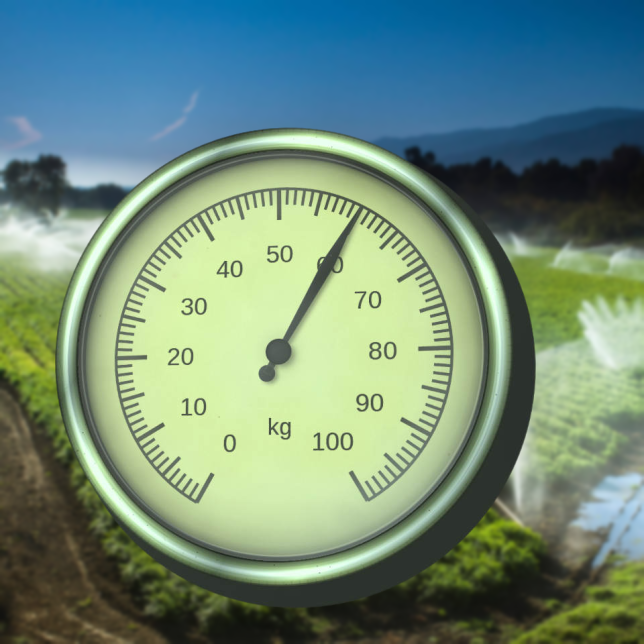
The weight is kg 60
